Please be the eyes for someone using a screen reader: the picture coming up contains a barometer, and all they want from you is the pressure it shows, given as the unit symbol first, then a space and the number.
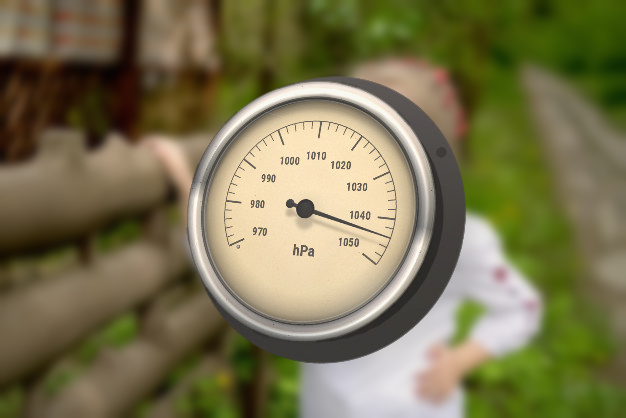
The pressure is hPa 1044
